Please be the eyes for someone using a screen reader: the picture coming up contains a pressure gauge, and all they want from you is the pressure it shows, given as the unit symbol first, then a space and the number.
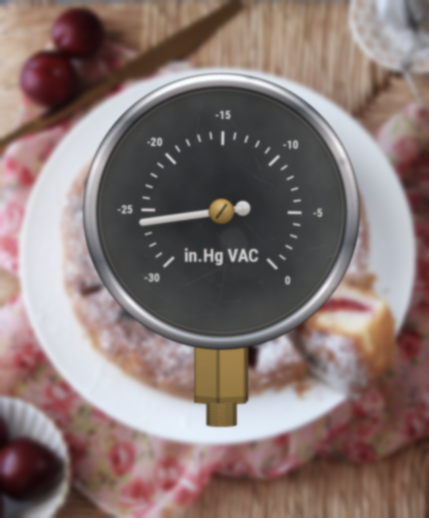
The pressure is inHg -26
